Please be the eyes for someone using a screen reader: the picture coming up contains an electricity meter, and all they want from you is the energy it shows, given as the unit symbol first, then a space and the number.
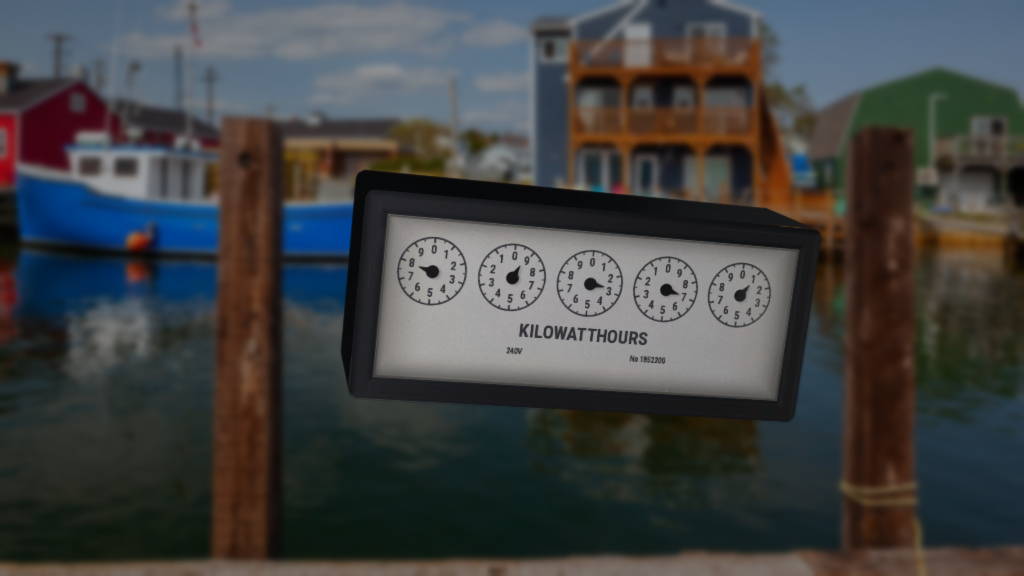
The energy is kWh 79271
